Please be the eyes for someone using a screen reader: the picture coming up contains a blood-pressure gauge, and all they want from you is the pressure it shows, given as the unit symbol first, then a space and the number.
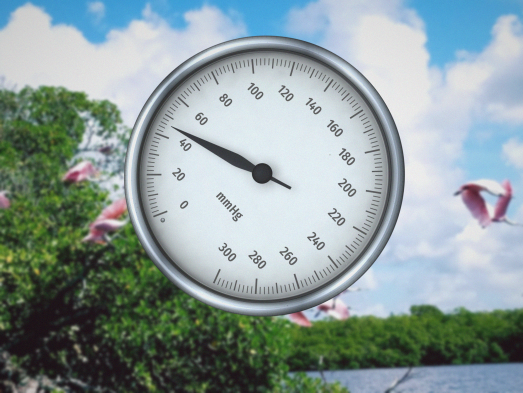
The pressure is mmHg 46
